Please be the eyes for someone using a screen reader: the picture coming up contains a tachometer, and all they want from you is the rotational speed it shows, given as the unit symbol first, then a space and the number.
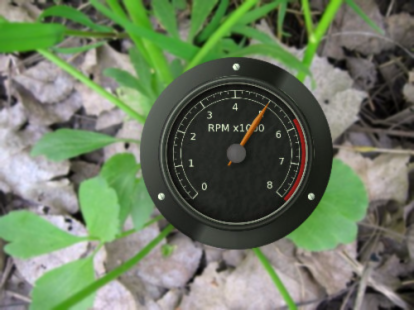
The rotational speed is rpm 5000
